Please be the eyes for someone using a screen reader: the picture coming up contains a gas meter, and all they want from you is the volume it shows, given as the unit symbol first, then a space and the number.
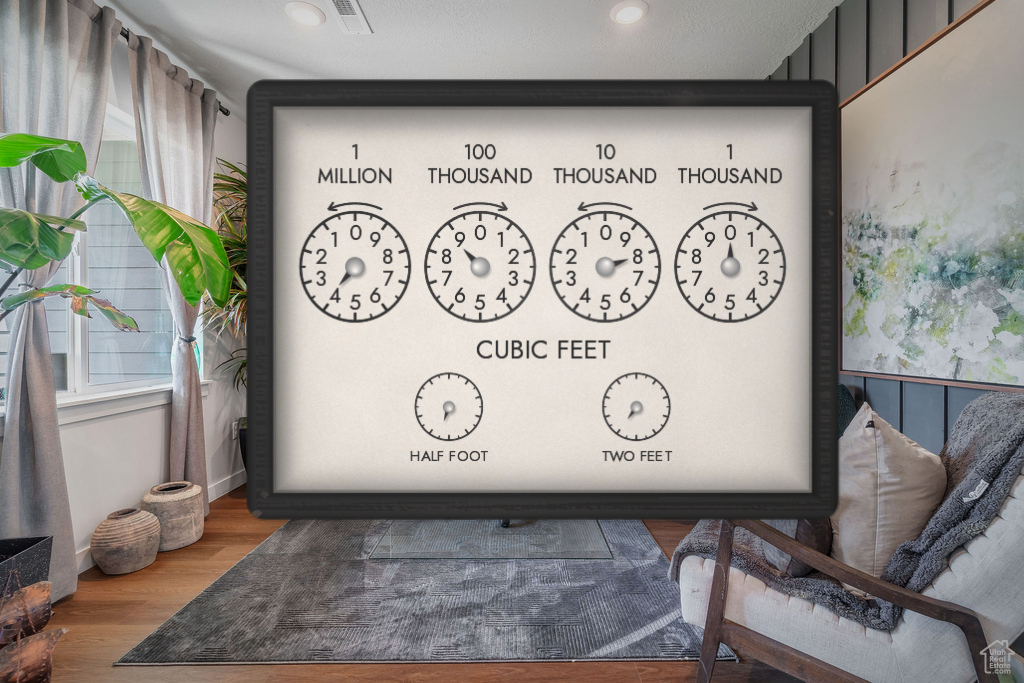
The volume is ft³ 388000
